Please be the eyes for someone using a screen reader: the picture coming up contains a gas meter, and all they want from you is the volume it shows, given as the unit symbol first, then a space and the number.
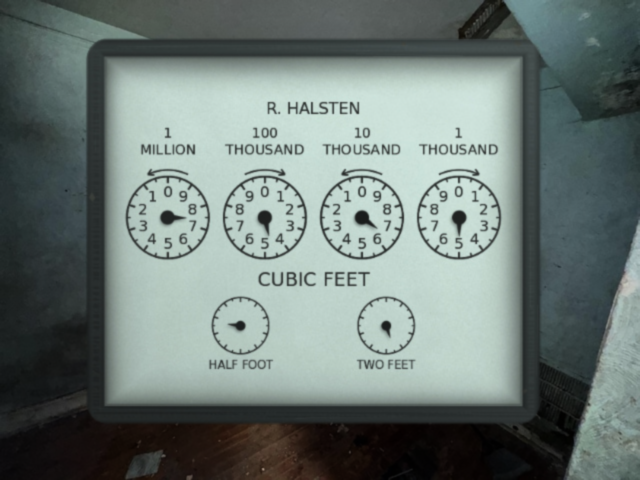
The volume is ft³ 746500
